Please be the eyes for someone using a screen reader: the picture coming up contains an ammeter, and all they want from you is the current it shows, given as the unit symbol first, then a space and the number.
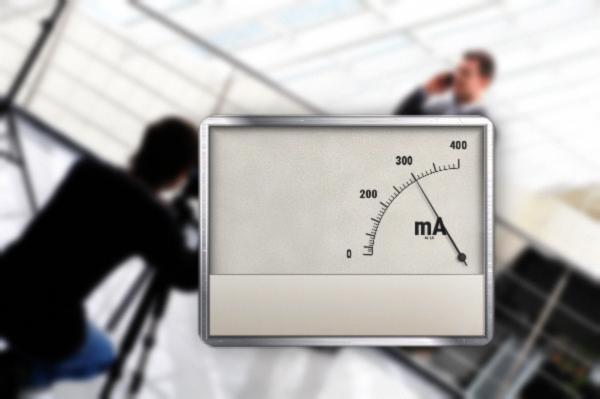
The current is mA 300
